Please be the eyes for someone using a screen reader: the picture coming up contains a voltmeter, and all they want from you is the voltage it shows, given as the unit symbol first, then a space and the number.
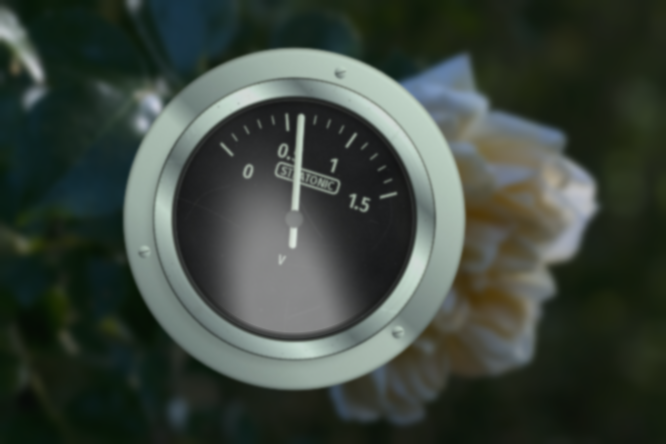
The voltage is V 0.6
